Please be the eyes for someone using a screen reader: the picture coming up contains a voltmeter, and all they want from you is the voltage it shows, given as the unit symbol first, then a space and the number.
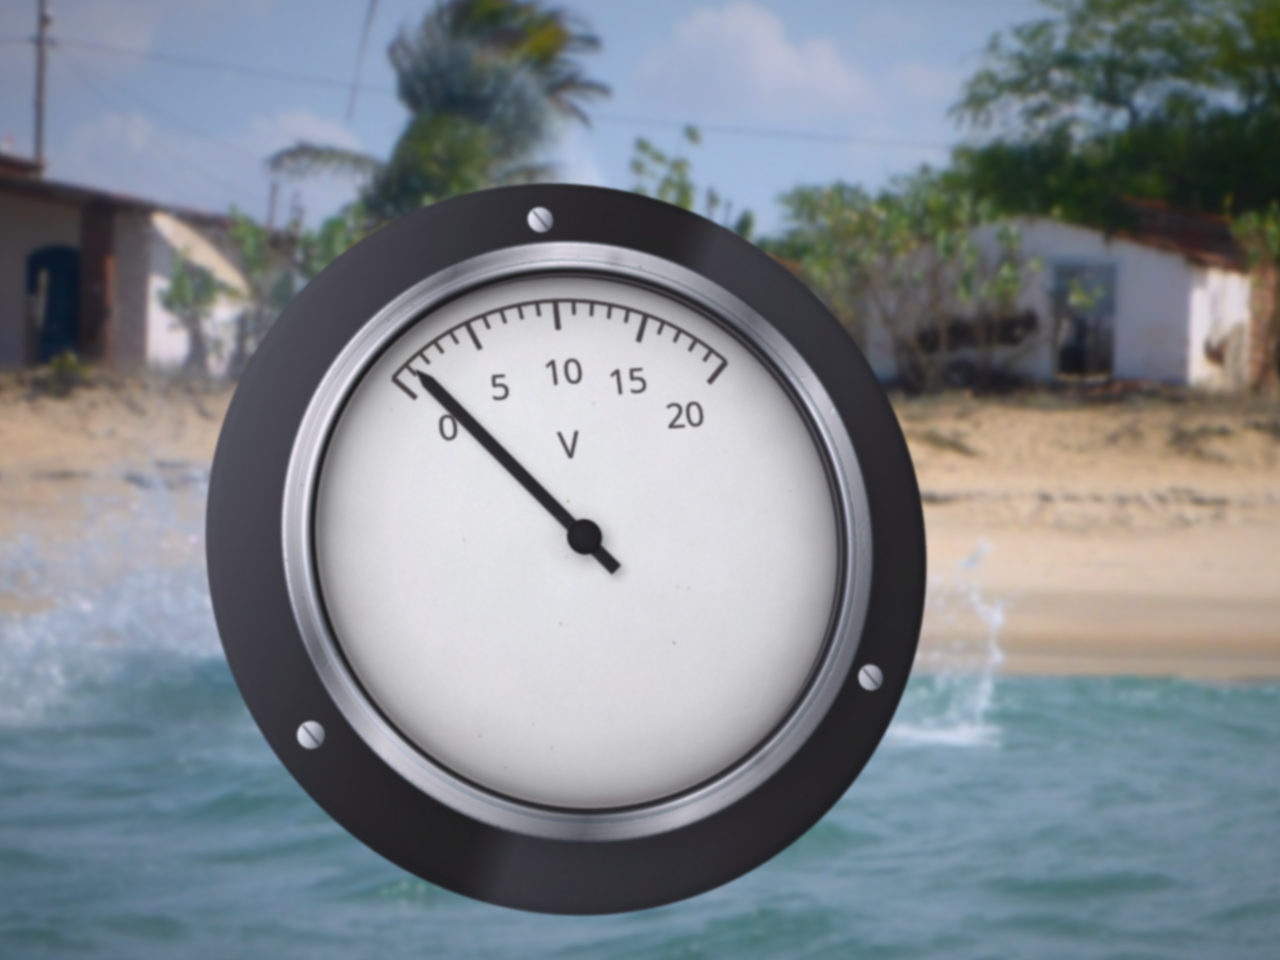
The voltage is V 1
